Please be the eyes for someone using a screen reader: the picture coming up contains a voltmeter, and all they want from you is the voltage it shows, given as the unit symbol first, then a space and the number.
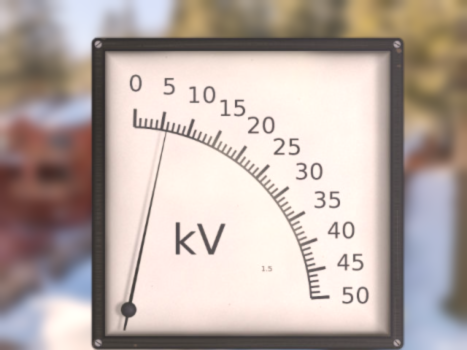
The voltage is kV 6
